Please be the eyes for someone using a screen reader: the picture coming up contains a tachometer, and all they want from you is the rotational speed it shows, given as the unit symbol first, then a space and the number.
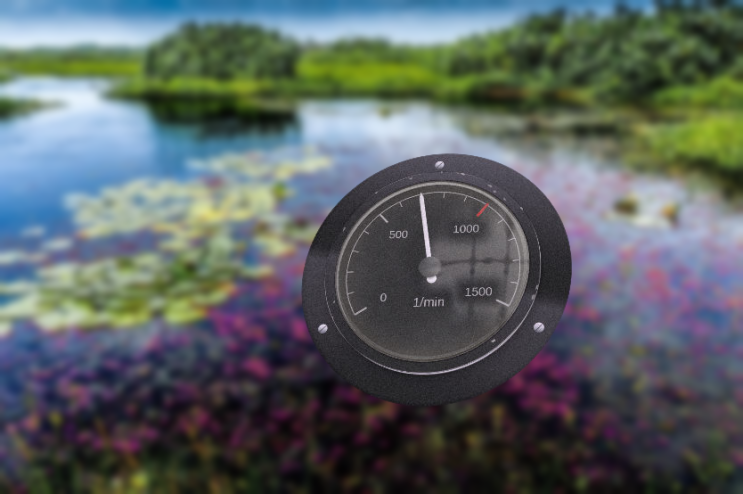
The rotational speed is rpm 700
